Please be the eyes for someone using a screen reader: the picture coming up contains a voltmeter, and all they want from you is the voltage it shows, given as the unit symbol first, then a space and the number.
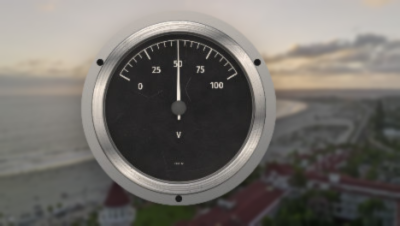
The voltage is V 50
